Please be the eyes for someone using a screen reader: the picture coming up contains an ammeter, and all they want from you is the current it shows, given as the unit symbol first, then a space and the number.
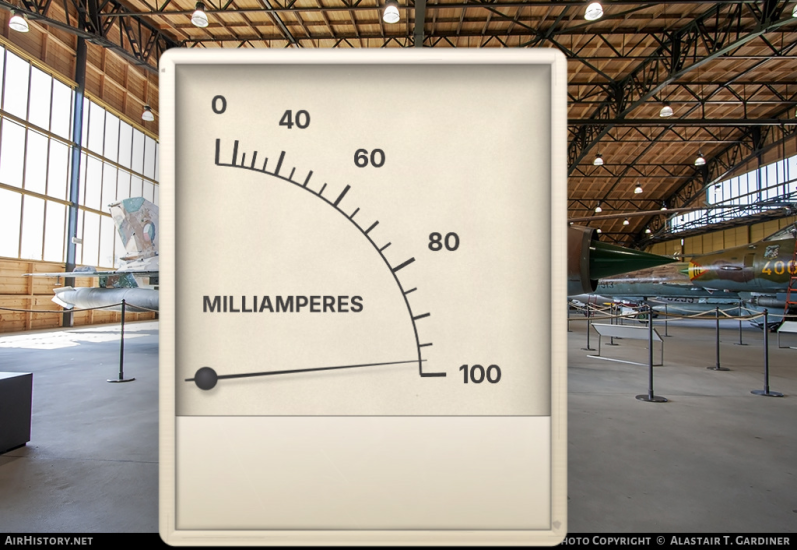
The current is mA 97.5
